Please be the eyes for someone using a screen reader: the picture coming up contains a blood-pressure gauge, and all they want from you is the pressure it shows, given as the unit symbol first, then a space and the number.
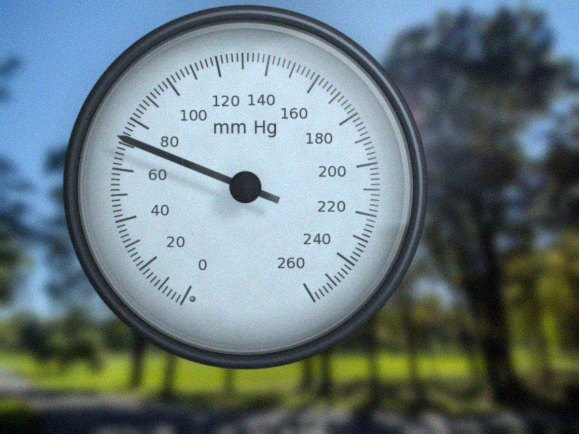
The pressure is mmHg 72
